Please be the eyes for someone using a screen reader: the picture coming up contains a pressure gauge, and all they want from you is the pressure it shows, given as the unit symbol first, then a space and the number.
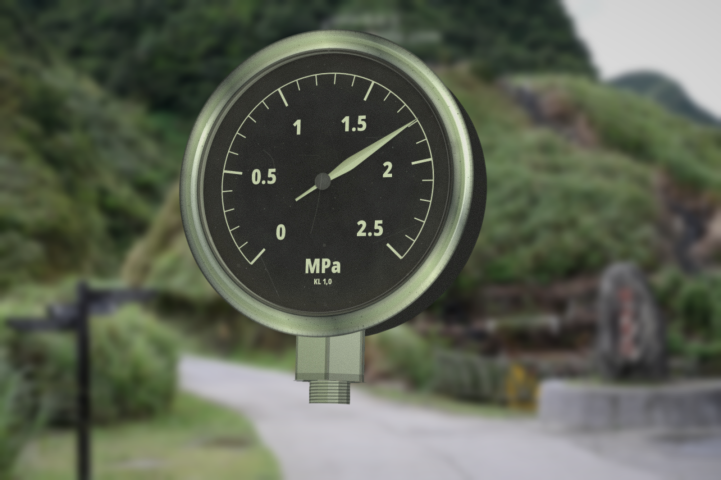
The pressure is MPa 1.8
